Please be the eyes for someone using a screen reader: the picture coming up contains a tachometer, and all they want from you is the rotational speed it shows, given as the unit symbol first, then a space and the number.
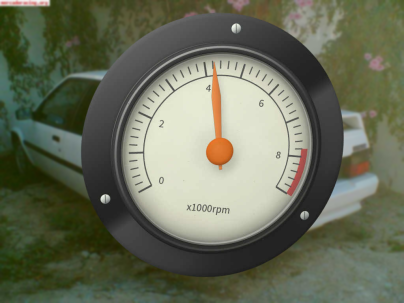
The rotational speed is rpm 4200
